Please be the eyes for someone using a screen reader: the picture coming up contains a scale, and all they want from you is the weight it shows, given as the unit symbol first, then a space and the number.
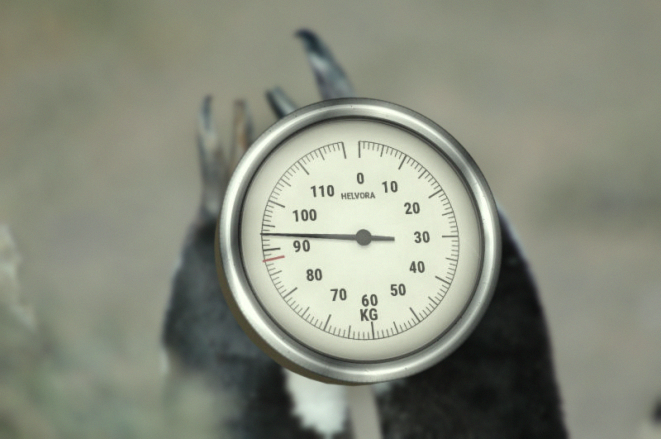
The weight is kg 93
